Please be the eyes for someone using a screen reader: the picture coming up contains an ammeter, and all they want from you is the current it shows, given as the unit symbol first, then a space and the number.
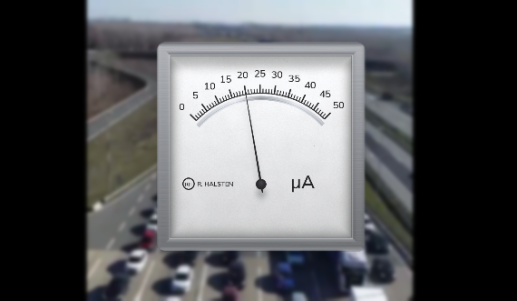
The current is µA 20
